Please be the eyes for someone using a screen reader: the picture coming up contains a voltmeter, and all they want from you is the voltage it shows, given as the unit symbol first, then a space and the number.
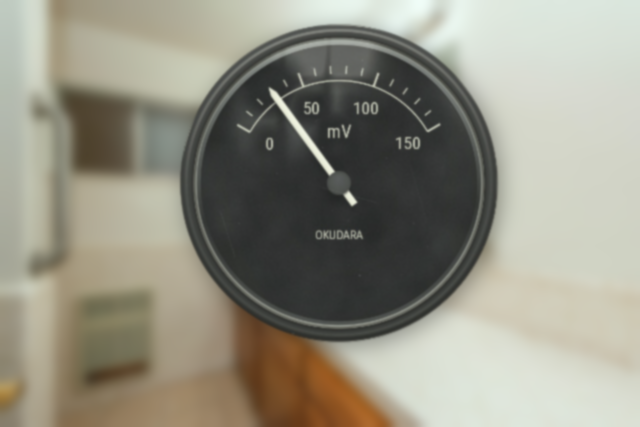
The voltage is mV 30
